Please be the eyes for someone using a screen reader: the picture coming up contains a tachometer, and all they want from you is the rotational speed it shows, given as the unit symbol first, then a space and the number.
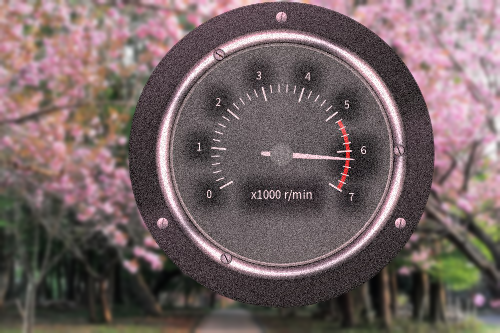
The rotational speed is rpm 6200
